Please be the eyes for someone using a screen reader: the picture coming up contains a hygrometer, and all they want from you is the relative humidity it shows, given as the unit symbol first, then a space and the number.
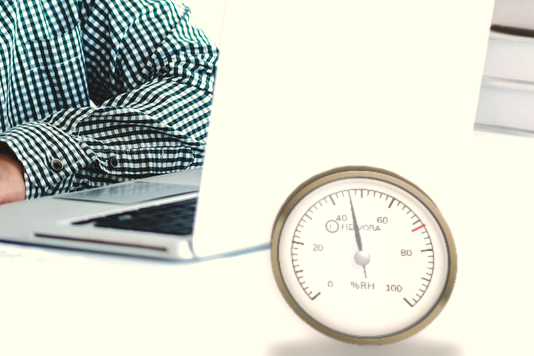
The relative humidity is % 46
